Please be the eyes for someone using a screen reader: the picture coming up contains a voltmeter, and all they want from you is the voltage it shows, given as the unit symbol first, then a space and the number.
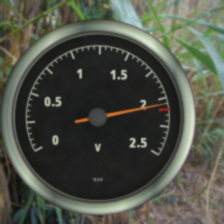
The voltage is V 2.05
